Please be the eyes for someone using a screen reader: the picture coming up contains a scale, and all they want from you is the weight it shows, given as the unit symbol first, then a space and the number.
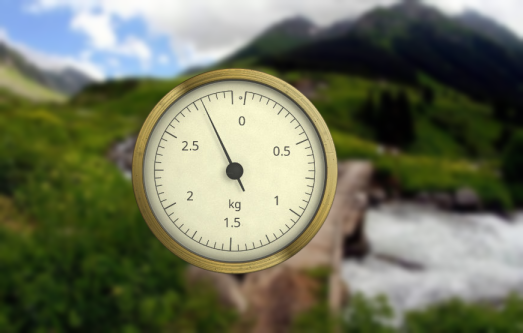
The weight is kg 2.8
